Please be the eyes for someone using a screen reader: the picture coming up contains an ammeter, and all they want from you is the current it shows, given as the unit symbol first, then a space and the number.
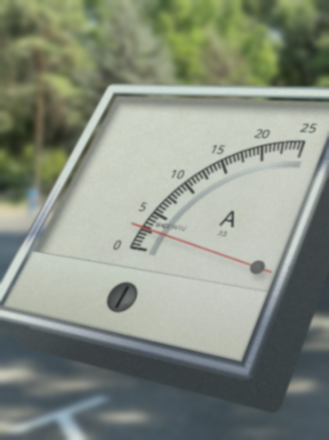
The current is A 2.5
